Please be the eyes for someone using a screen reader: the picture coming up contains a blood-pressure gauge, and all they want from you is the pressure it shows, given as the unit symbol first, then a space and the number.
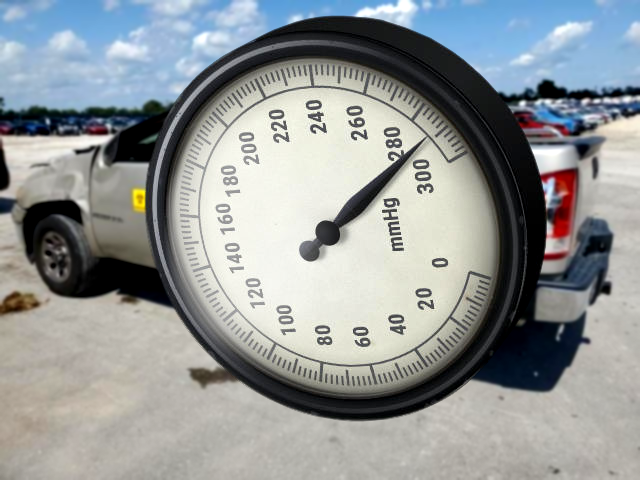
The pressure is mmHg 288
